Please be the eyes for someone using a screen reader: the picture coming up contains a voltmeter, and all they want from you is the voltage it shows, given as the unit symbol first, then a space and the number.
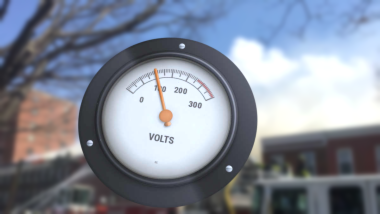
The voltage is V 100
